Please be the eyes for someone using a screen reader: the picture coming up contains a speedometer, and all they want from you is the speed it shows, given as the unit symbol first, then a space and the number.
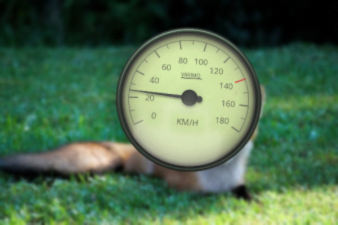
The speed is km/h 25
